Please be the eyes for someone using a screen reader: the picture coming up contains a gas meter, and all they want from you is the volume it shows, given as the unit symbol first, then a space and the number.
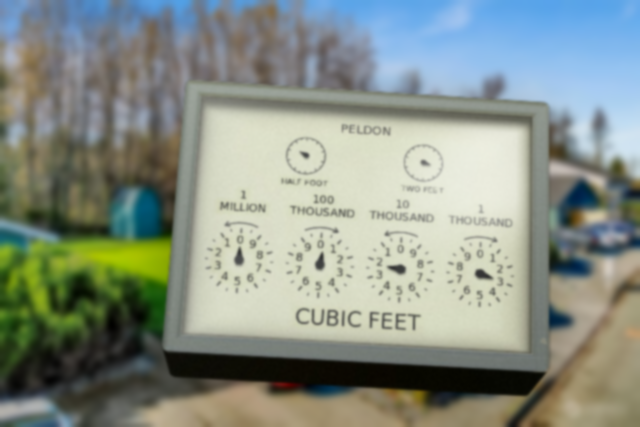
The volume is ft³ 2300
